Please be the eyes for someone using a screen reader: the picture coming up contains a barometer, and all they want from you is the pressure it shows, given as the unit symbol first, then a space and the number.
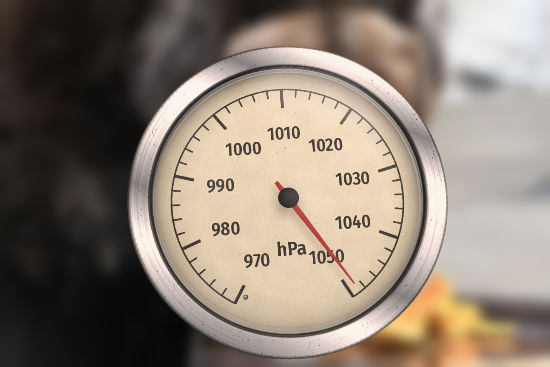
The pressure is hPa 1049
